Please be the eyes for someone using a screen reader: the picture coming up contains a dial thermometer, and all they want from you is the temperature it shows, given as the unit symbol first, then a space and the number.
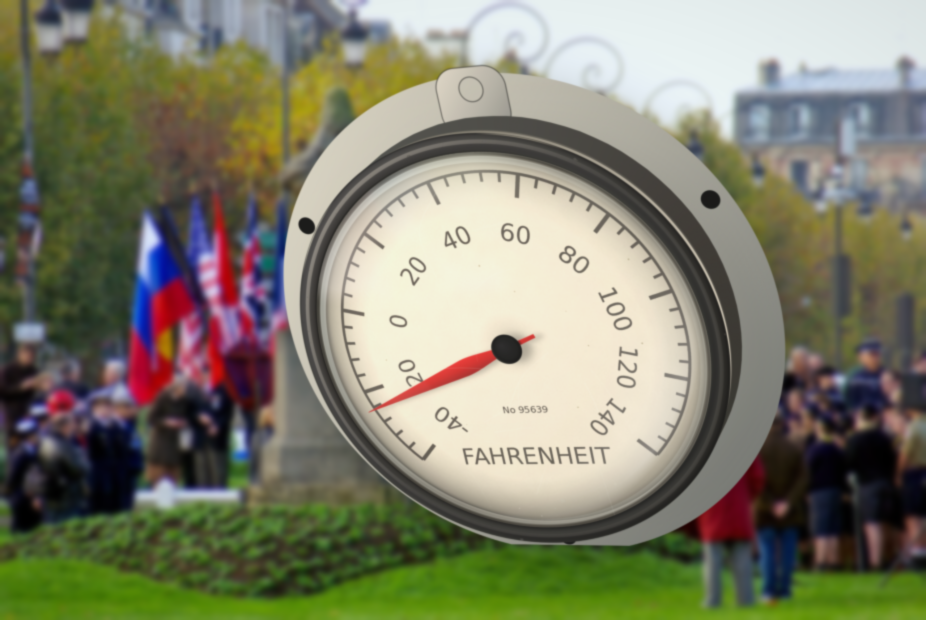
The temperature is °F -24
